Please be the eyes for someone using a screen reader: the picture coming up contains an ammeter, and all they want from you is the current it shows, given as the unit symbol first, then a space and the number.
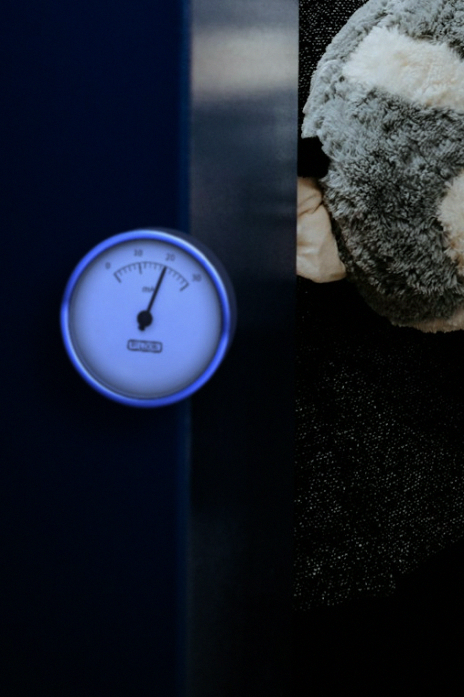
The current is mA 20
